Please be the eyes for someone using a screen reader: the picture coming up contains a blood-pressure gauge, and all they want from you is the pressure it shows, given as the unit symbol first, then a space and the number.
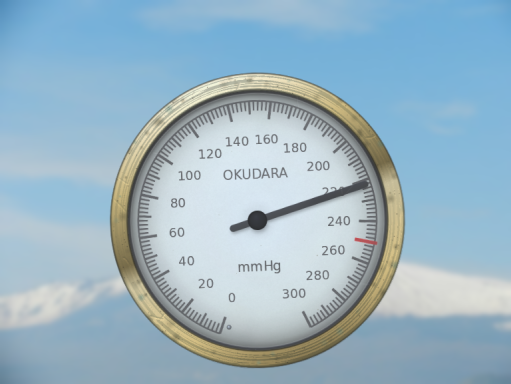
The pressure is mmHg 222
